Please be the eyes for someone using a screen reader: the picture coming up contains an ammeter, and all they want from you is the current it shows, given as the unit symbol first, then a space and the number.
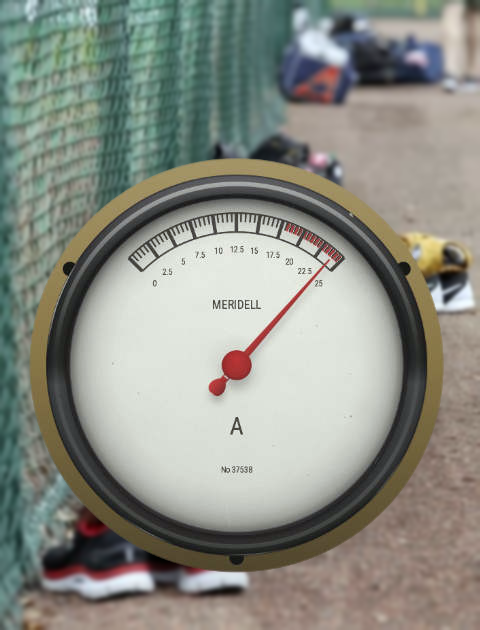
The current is A 24
